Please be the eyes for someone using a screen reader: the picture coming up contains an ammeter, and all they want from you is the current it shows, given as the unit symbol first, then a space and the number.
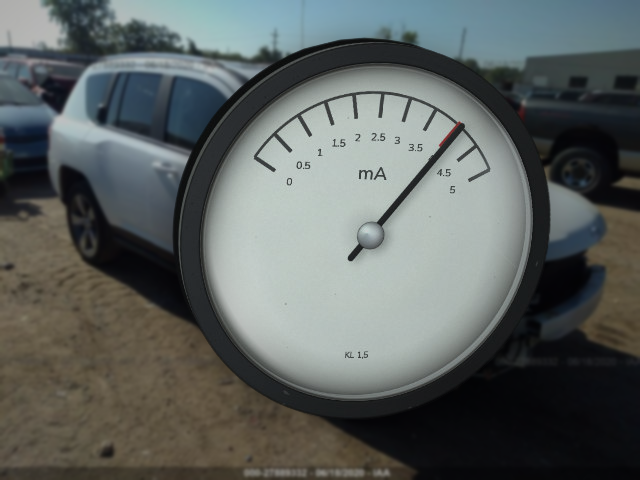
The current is mA 4
